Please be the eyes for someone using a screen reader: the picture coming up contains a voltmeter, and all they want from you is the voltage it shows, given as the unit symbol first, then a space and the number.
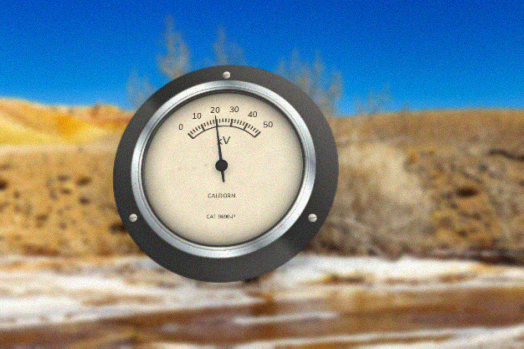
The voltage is kV 20
